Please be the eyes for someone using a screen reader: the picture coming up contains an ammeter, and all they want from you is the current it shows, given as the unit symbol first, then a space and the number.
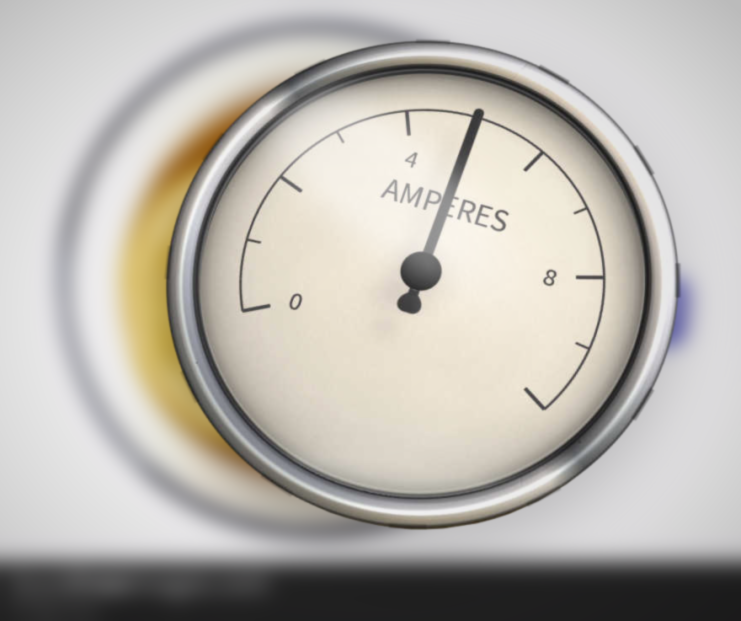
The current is A 5
